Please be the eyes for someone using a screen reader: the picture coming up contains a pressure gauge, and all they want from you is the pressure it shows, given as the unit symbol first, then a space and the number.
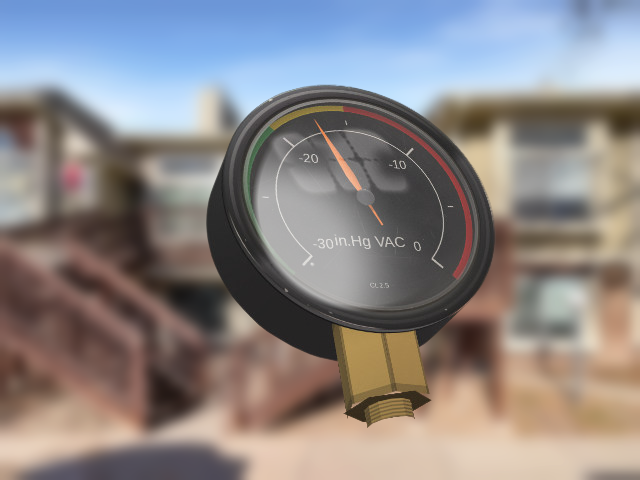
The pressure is inHg -17.5
